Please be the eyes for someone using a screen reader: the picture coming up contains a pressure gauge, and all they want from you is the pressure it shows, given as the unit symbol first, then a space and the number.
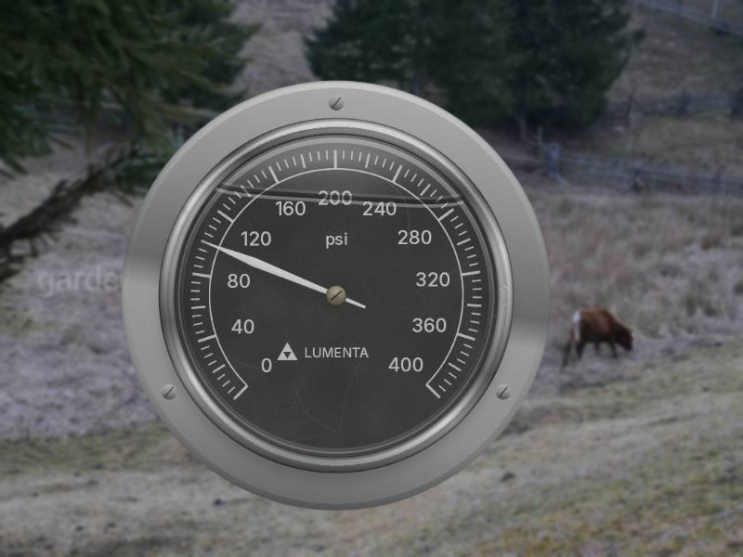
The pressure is psi 100
